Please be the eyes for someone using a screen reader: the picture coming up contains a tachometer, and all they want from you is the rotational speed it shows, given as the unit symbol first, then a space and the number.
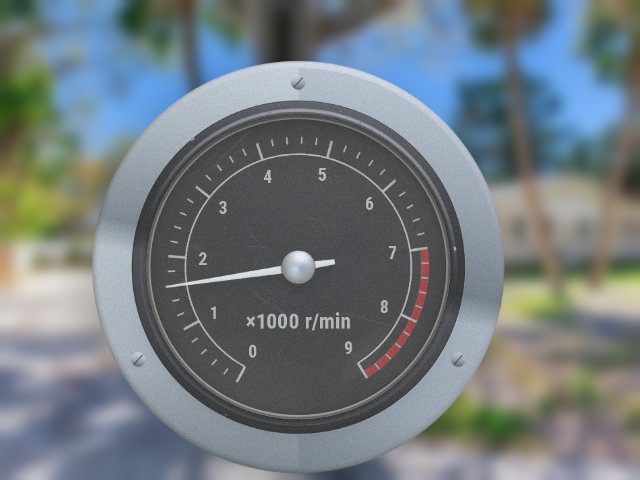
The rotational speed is rpm 1600
